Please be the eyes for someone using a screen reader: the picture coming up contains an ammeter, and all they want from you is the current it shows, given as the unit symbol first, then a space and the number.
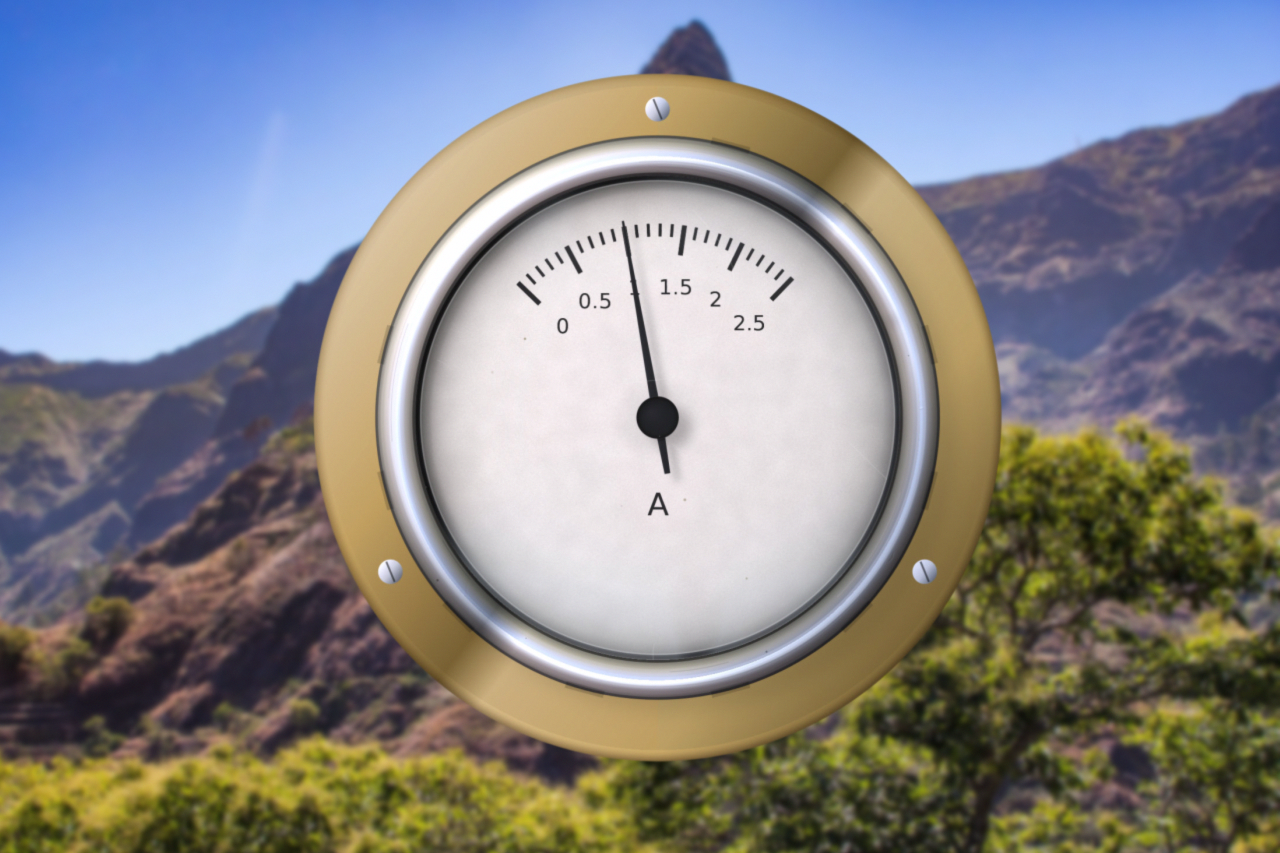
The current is A 1
